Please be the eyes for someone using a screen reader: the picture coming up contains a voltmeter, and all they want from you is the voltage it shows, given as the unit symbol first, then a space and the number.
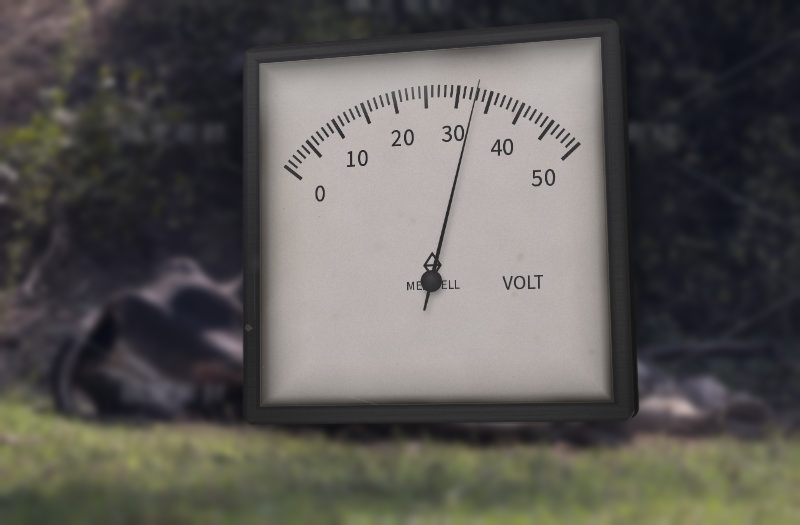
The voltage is V 33
